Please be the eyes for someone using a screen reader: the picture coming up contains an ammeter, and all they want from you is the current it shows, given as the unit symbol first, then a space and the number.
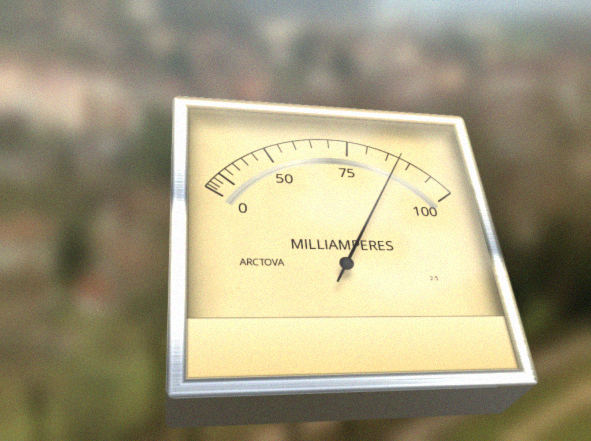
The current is mA 87.5
